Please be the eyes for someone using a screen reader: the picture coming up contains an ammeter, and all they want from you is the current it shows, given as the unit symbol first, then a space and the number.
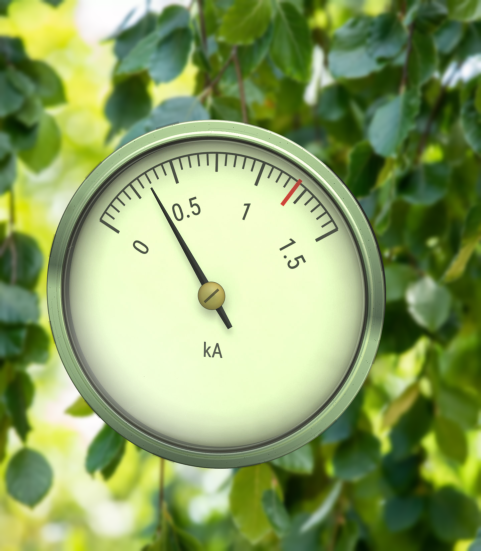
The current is kA 0.35
